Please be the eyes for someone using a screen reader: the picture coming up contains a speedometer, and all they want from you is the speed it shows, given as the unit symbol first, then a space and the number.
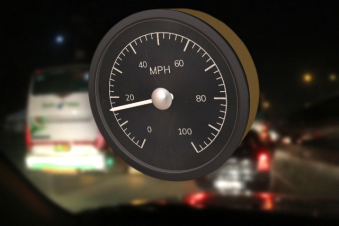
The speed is mph 16
